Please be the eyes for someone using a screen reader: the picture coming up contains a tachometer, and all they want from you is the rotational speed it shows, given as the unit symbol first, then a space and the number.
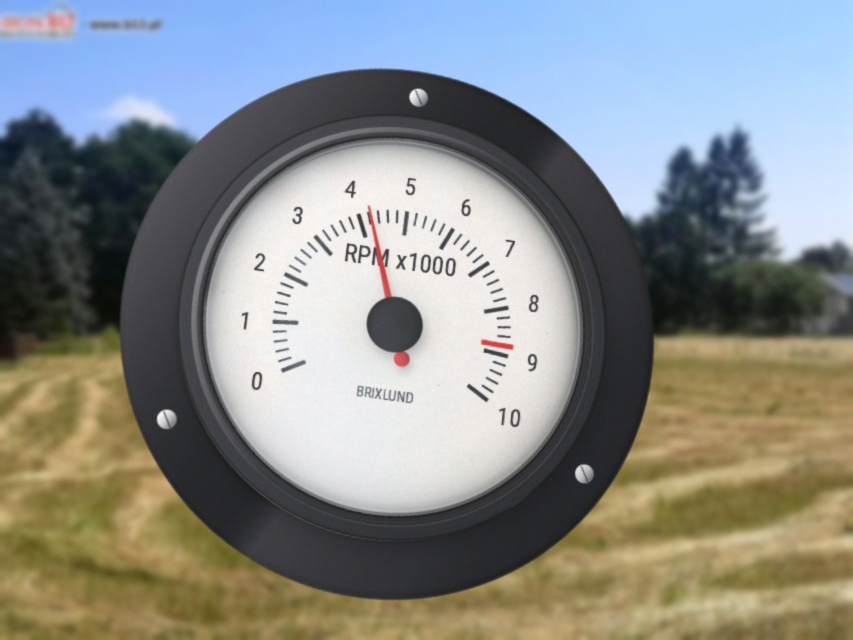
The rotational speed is rpm 4200
